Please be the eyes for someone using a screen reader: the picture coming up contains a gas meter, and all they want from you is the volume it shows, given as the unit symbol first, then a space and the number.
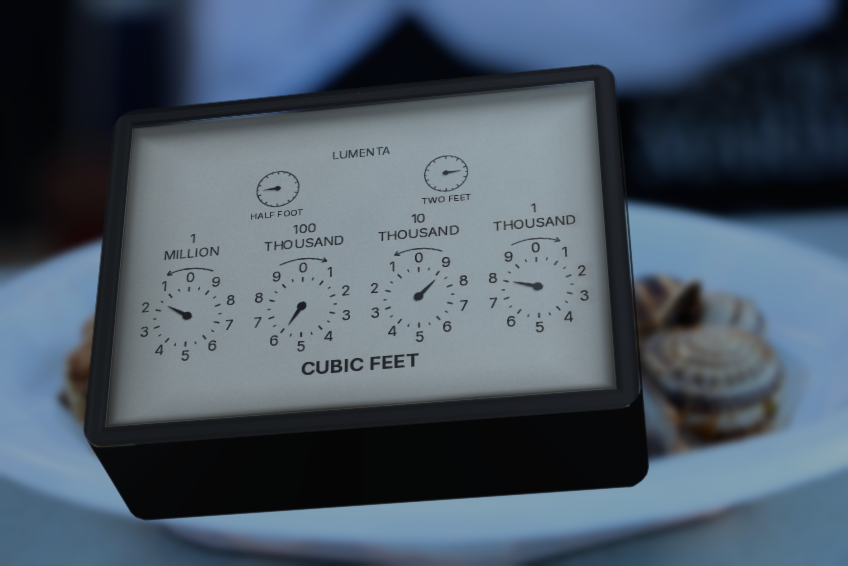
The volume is ft³ 158800
